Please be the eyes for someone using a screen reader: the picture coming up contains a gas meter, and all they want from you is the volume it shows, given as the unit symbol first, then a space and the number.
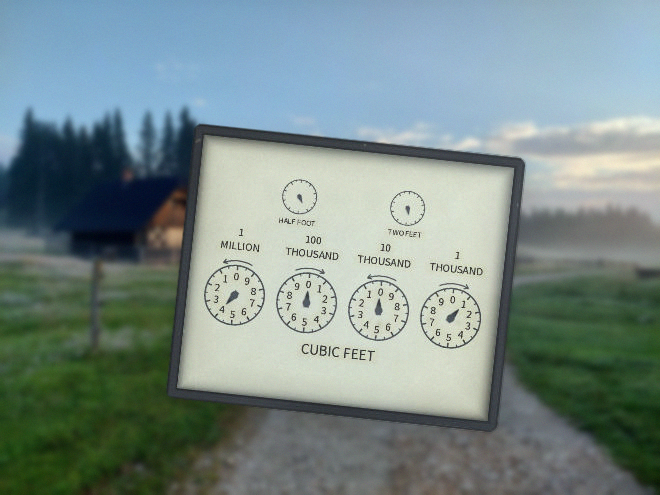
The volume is ft³ 400100
